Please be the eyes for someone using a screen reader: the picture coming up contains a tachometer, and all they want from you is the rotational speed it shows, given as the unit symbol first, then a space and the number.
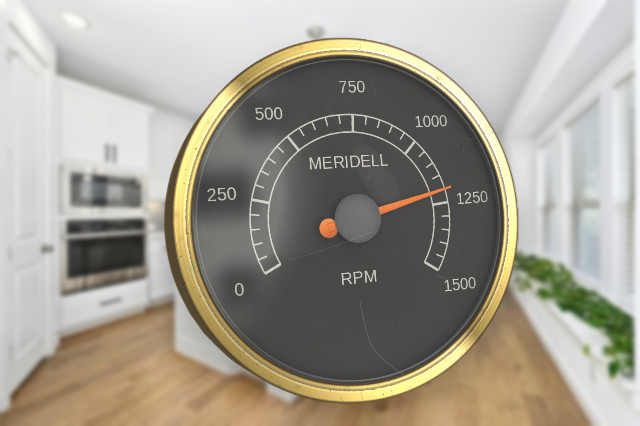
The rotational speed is rpm 1200
